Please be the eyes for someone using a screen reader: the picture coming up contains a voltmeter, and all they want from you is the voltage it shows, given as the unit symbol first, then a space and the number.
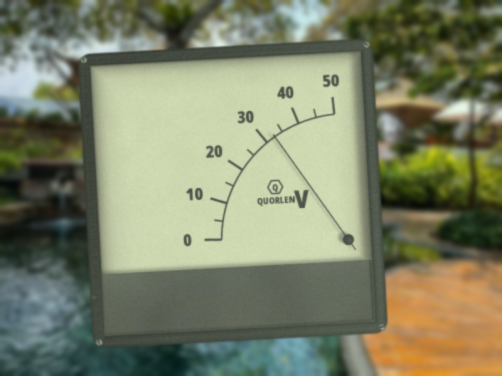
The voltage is V 32.5
